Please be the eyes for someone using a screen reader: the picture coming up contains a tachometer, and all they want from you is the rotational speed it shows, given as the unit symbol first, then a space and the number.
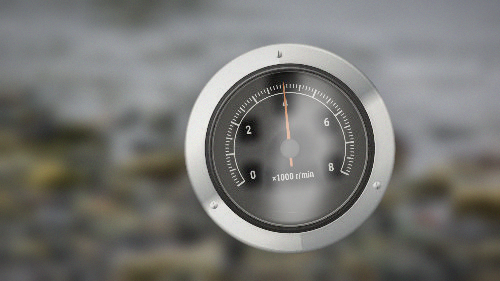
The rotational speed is rpm 4000
